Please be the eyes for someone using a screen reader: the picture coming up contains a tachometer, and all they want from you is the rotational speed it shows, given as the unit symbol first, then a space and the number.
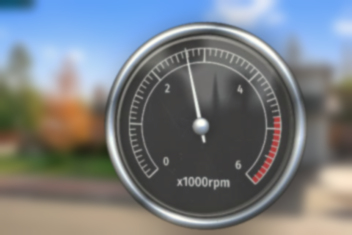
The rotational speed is rpm 2700
